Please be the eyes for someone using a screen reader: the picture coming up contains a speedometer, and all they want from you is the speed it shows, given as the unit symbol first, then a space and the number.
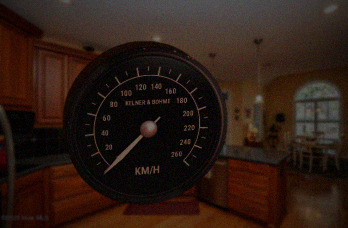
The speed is km/h 0
